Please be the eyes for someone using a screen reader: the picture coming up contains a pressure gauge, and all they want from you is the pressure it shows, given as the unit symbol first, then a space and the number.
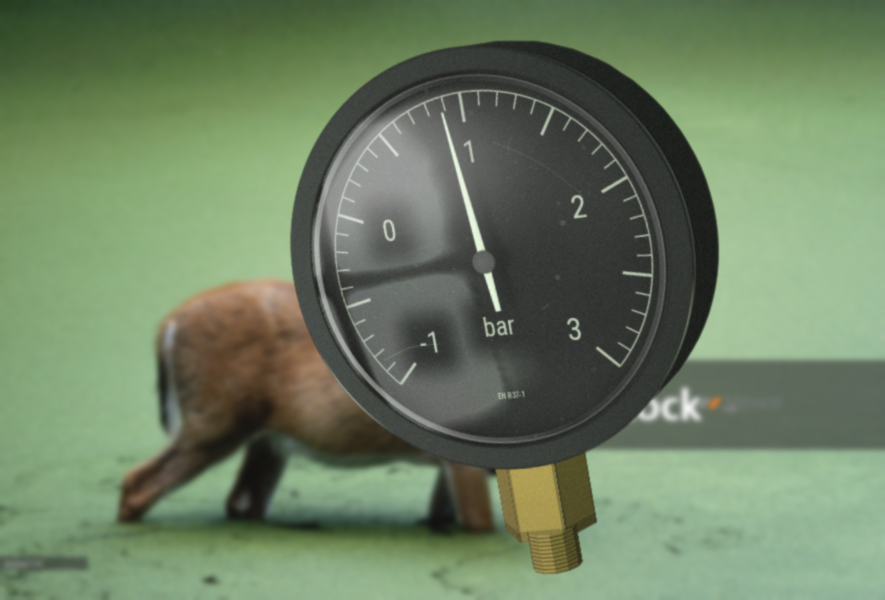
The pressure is bar 0.9
